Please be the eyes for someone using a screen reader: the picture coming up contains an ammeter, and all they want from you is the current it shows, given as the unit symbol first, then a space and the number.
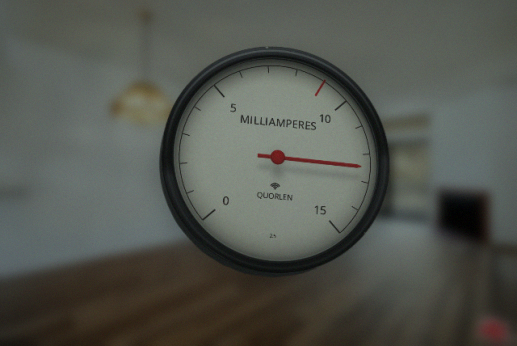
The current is mA 12.5
